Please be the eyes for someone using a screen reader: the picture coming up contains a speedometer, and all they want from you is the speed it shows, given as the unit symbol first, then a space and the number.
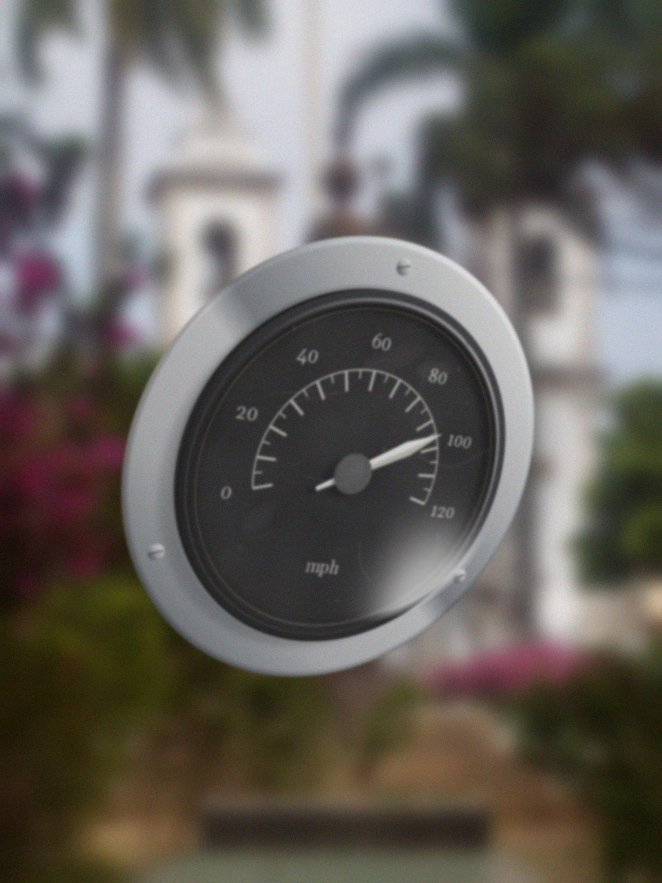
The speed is mph 95
